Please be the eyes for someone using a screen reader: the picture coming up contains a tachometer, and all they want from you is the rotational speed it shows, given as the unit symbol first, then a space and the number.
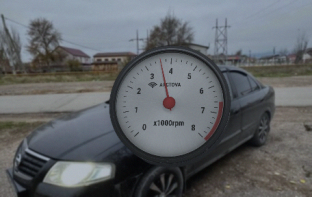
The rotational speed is rpm 3600
